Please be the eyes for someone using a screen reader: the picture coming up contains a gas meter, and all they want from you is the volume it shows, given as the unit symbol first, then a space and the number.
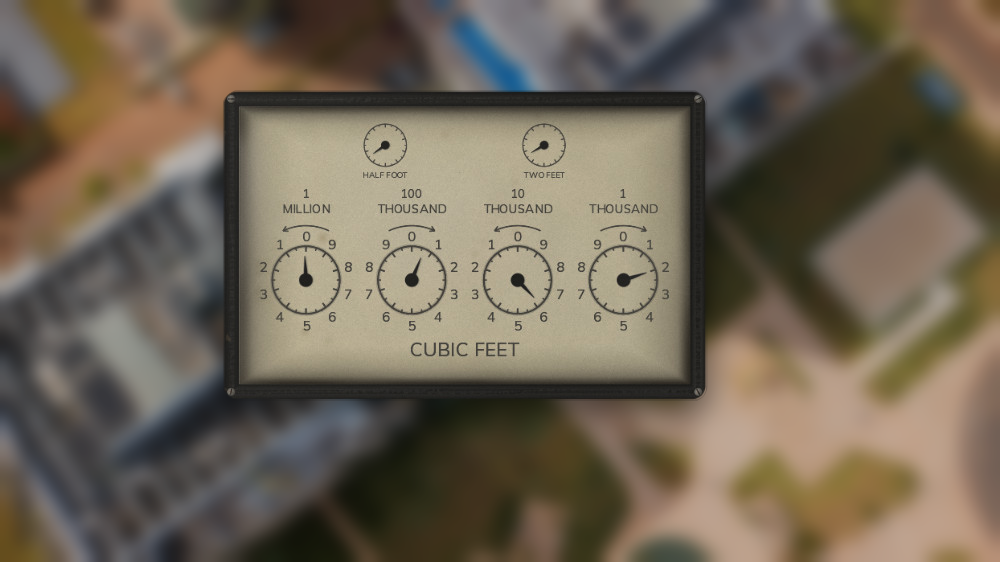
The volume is ft³ 6200
